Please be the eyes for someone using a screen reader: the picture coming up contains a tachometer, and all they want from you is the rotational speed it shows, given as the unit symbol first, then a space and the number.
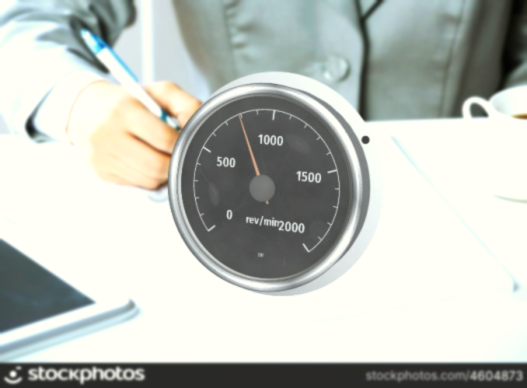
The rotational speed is rpm 800
